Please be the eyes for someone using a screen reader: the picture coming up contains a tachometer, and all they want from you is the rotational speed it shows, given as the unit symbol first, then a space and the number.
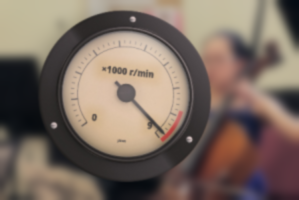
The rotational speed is rpm 8800
